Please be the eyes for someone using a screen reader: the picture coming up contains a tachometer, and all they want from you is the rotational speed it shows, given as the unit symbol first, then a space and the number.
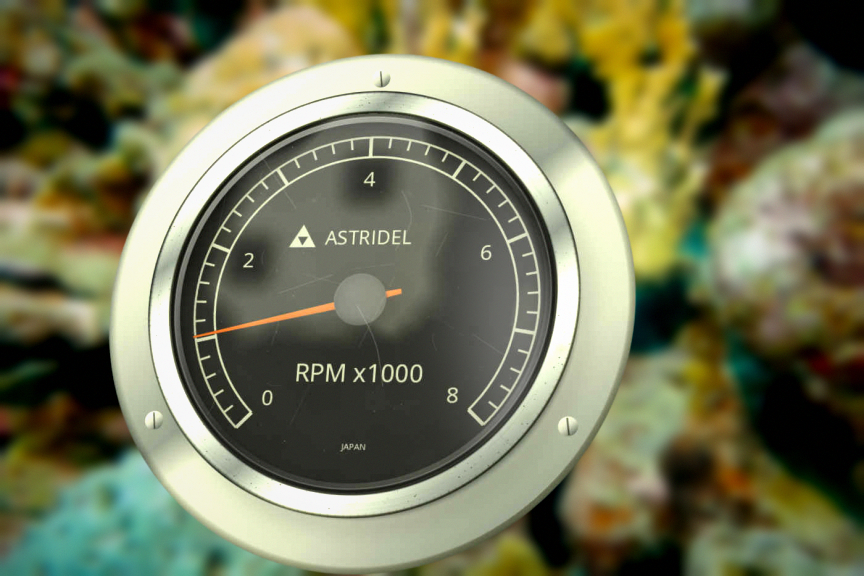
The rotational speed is rpm 1000
